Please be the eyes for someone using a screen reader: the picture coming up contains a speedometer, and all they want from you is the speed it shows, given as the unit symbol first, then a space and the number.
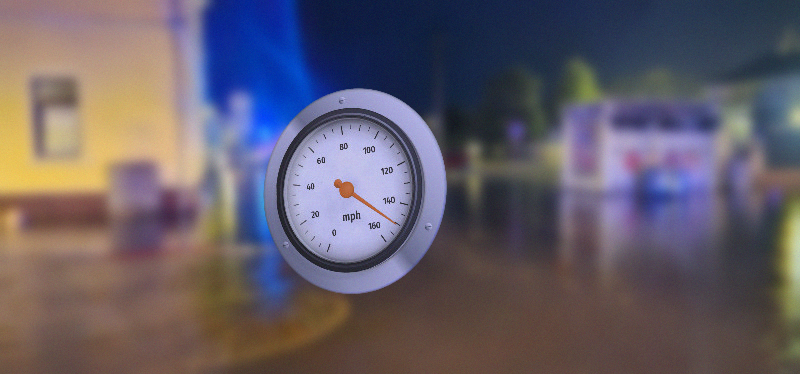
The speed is mph 150
